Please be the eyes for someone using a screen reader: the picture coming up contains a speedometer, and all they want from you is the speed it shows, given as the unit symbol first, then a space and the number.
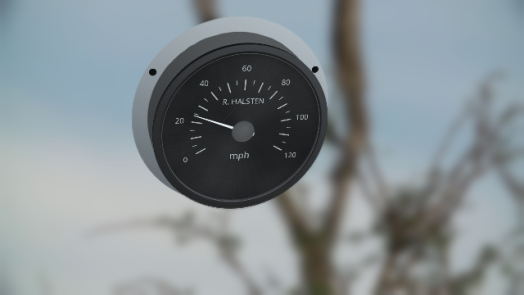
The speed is mph 25
